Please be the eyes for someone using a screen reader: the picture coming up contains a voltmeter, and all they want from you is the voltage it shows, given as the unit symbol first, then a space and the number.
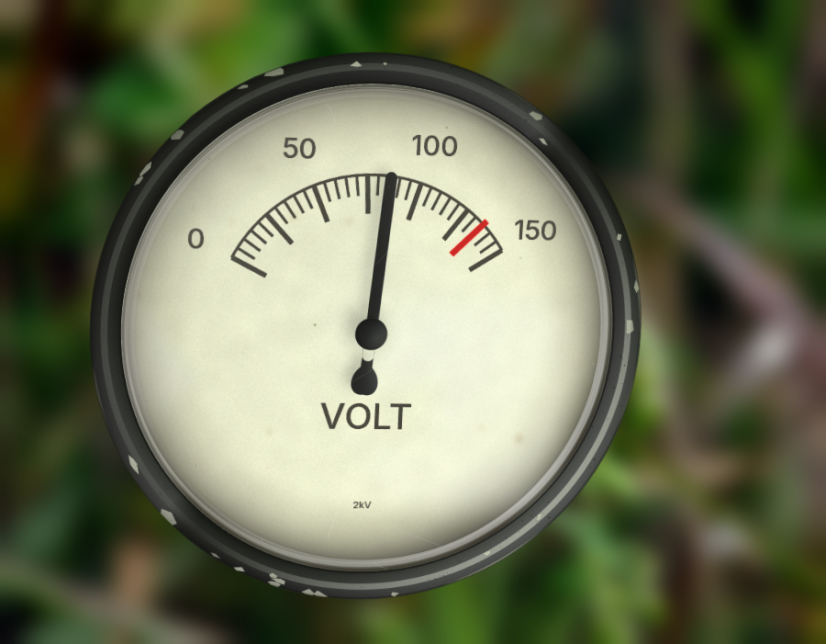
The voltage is V 85
